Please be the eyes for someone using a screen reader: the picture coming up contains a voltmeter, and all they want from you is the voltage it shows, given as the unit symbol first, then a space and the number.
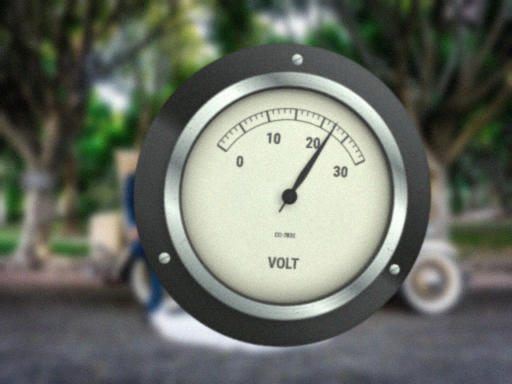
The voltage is V 22
